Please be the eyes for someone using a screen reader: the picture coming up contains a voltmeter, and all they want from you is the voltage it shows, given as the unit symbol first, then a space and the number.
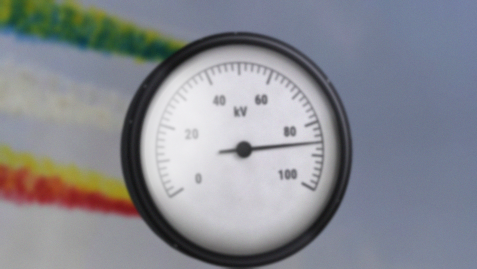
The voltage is kV 86
